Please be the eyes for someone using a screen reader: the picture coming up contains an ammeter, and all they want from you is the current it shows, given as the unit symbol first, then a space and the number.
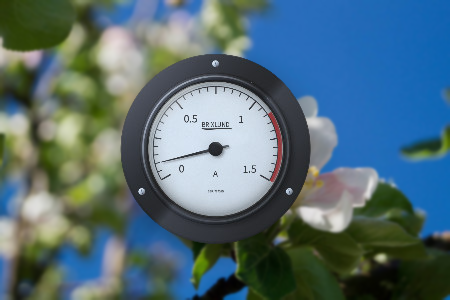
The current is A 0.1
